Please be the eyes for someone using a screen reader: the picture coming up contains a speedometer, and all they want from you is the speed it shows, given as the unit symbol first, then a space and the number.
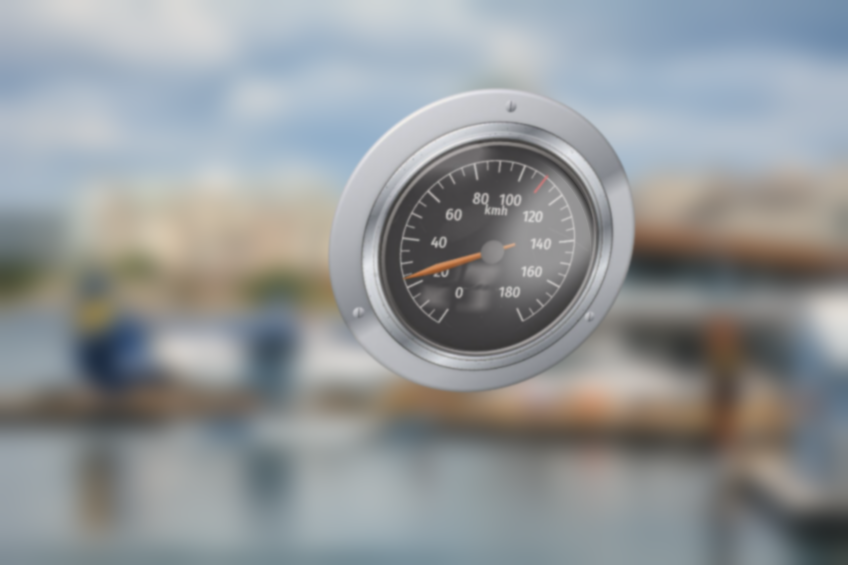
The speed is km/h 25
